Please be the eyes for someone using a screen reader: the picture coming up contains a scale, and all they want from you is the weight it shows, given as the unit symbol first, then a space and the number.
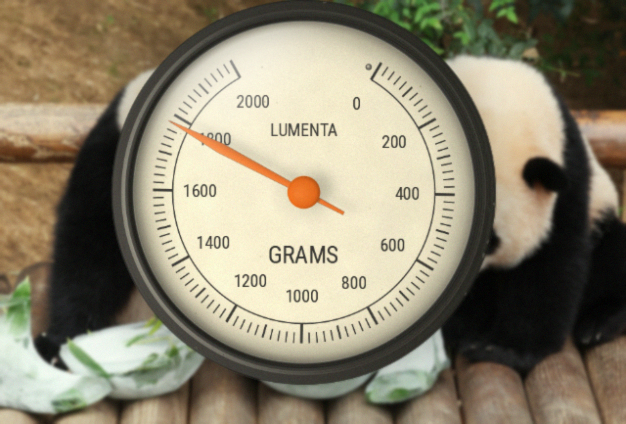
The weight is g 1780
